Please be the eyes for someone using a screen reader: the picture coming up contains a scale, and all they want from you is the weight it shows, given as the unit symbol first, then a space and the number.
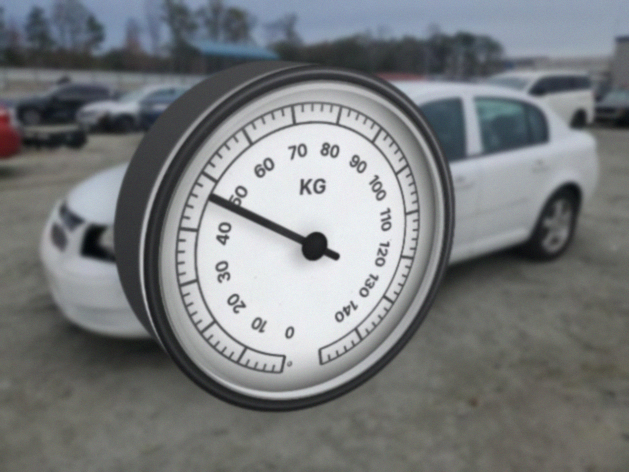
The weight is kg 47
